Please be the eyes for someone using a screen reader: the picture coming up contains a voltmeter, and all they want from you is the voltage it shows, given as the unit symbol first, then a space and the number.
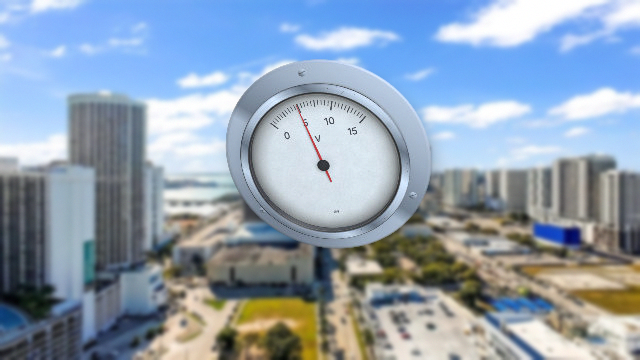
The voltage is V 5
